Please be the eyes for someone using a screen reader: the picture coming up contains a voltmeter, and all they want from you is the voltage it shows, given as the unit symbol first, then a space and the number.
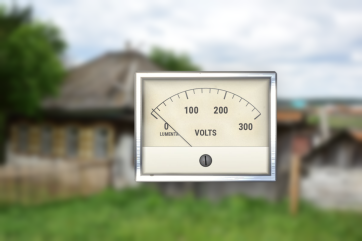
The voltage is V 10
